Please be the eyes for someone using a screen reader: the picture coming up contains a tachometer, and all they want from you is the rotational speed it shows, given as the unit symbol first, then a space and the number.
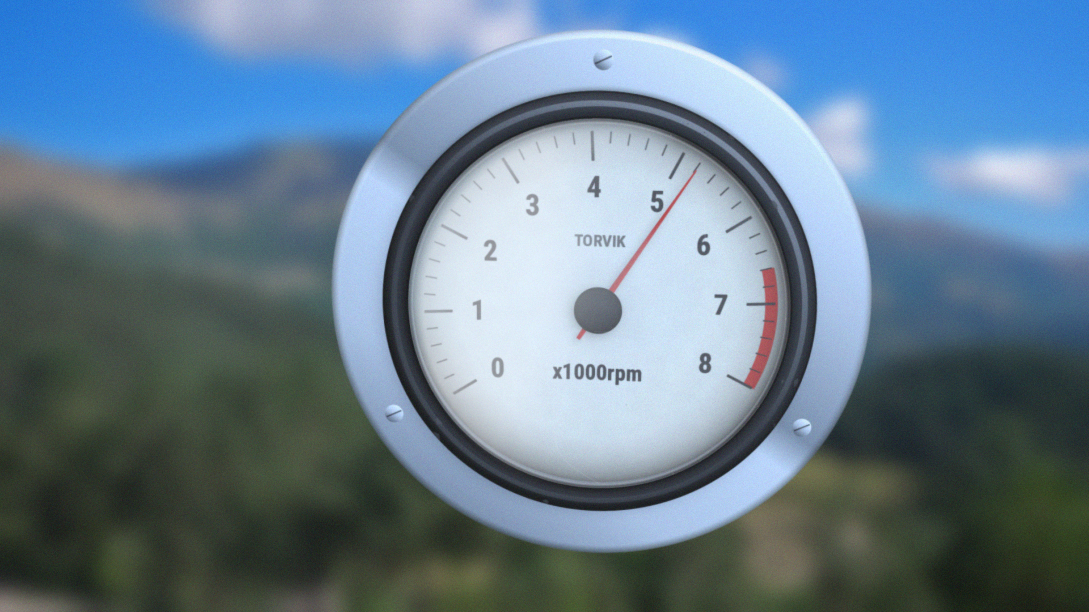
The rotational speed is rpm 5200
